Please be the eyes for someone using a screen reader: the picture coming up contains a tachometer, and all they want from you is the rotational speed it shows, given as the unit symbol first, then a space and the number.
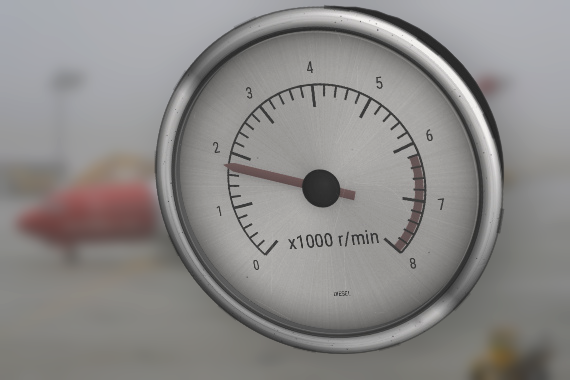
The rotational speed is rpm 1800
